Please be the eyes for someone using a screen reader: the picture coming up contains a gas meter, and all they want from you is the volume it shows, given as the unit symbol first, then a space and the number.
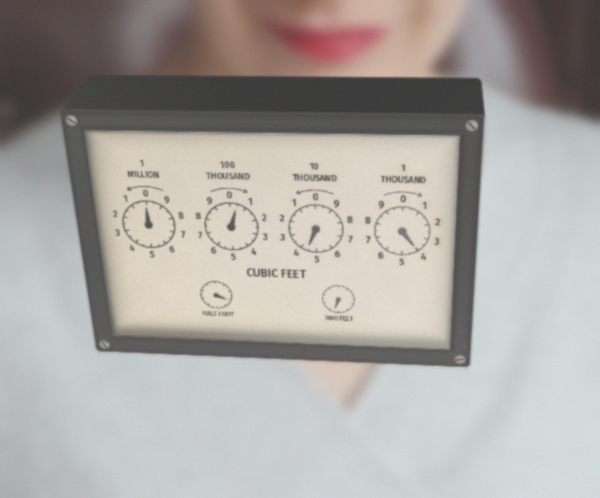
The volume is ft³ 4400
